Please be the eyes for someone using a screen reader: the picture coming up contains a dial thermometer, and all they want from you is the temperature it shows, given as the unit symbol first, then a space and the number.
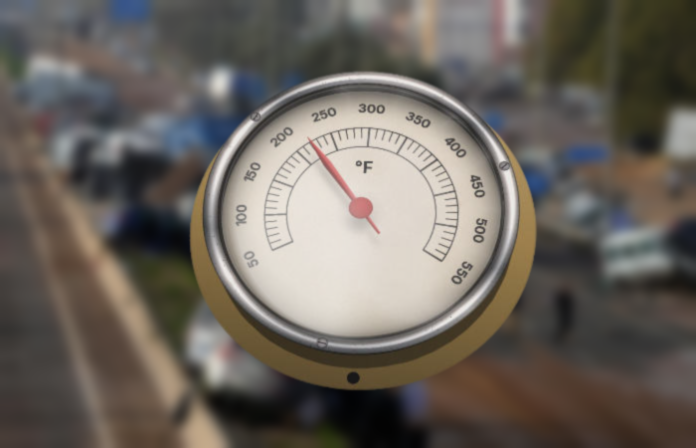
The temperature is °F 220
